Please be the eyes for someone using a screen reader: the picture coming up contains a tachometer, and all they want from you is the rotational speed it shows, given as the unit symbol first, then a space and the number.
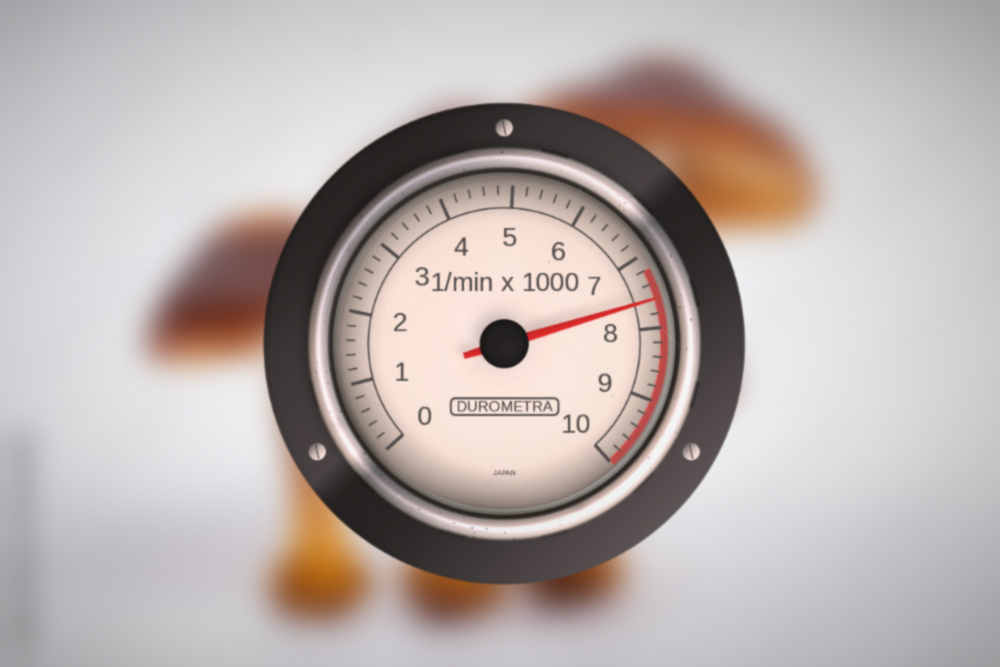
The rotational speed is rpm 7600
